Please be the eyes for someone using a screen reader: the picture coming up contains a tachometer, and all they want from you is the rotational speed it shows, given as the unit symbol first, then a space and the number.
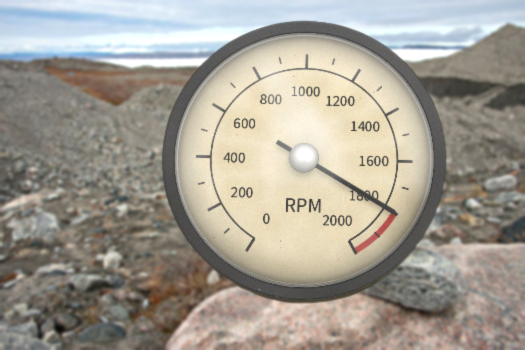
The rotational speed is rpm 1800
